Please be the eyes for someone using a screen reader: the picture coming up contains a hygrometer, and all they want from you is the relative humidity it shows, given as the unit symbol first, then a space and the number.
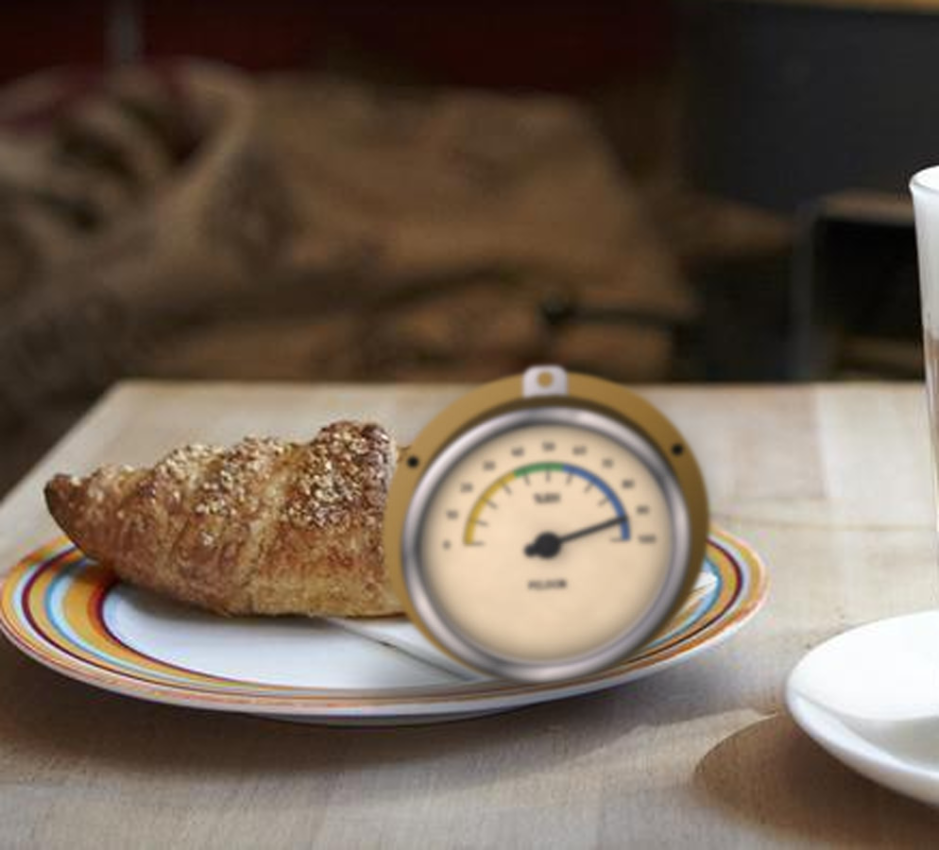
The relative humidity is % 90
